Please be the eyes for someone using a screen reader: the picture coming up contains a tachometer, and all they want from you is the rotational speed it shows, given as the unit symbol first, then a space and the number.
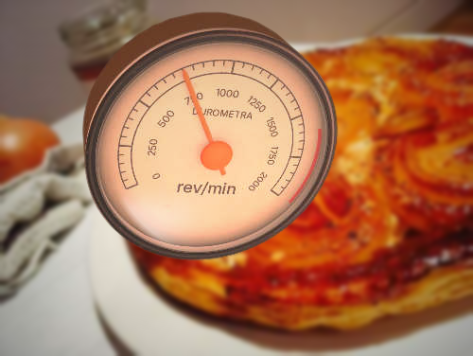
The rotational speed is rpm 750
